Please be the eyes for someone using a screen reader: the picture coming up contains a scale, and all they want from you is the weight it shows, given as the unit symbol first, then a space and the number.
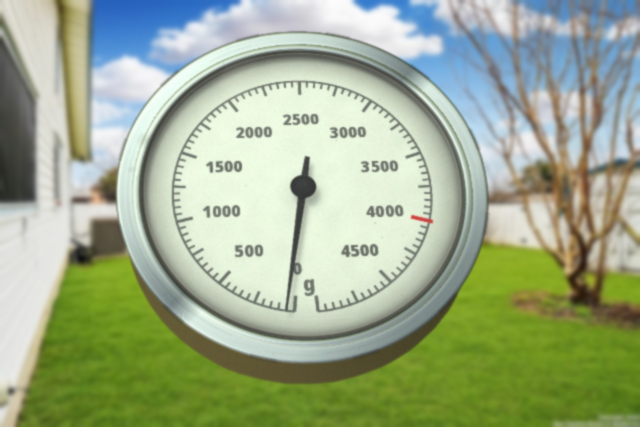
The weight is g 50
